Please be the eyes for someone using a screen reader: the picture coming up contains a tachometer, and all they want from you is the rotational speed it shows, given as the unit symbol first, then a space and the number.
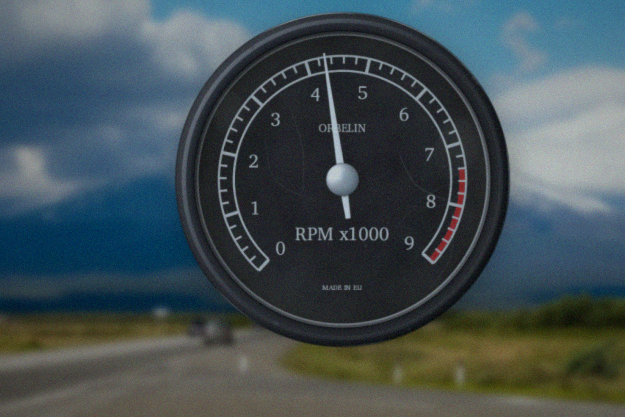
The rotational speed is rpm 4300
